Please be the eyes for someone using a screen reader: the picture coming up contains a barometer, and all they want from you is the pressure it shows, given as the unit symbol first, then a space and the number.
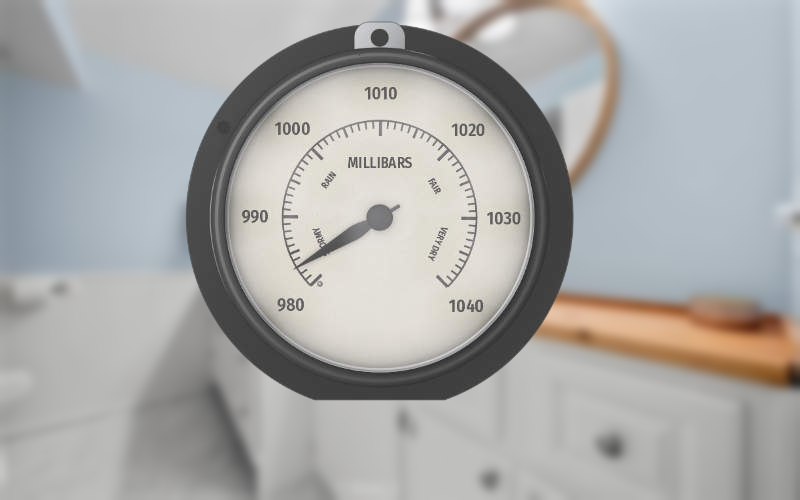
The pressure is mbar 983
